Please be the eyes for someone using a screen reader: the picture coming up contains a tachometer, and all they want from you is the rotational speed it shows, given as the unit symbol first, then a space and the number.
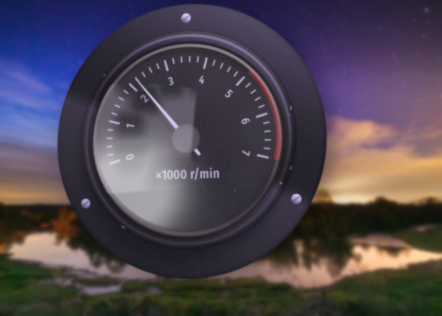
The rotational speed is rpm 2200
